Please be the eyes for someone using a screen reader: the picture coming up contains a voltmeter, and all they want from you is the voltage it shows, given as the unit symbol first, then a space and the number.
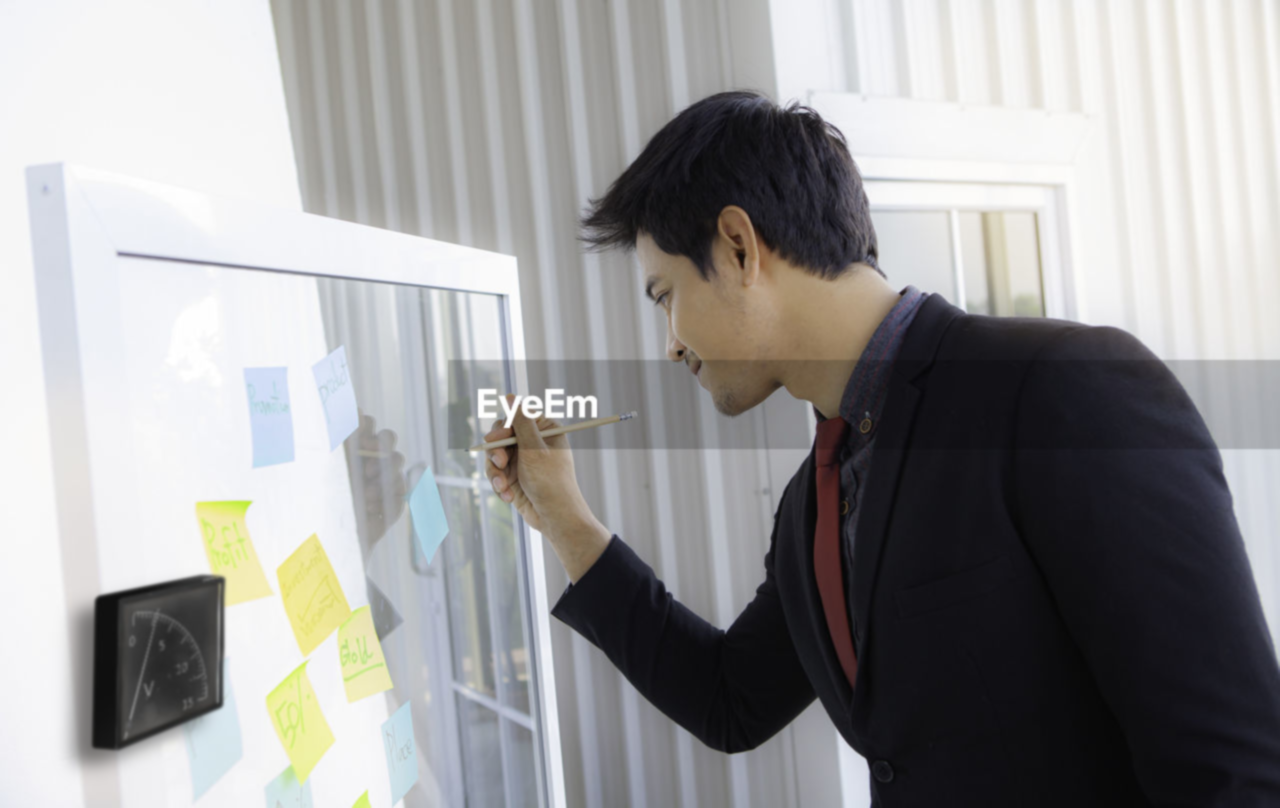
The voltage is V 2.5
